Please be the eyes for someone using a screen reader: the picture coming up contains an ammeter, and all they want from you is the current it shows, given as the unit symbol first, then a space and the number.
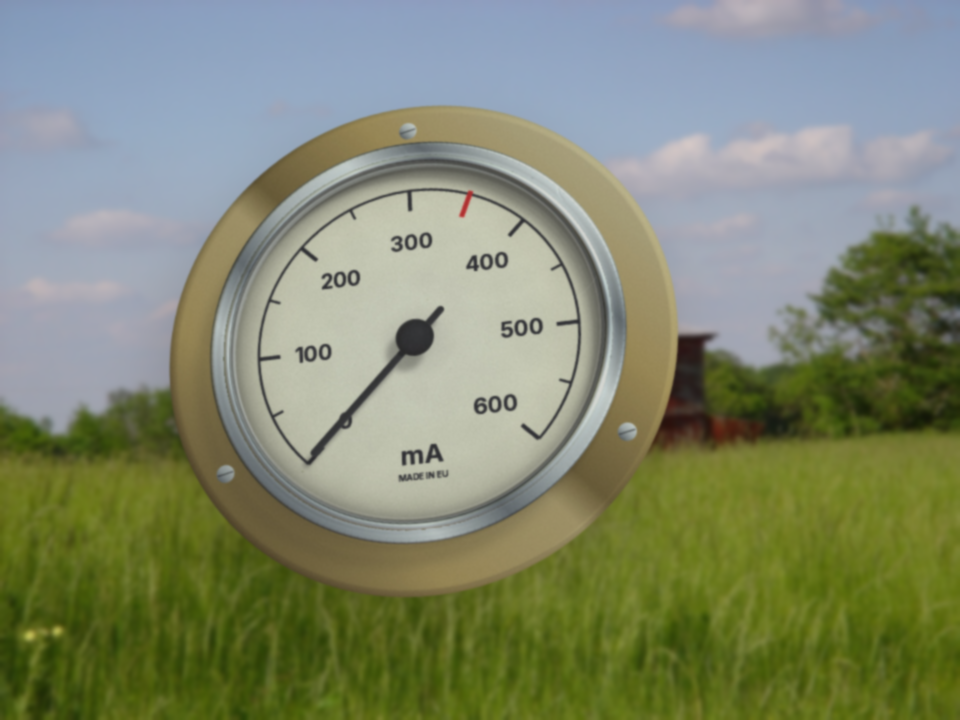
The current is mA 0
